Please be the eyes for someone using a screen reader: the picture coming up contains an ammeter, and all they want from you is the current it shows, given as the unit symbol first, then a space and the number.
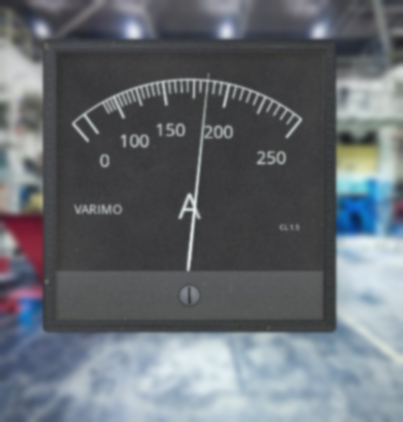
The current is A 185
